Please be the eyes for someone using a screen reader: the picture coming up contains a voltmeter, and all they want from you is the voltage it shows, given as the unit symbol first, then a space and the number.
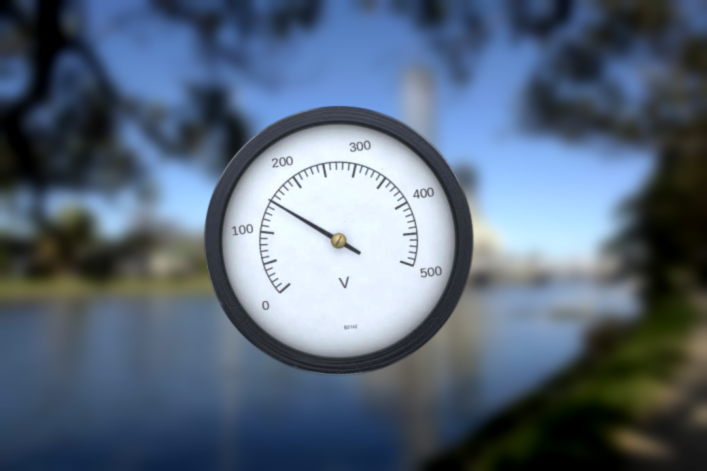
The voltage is V 150
